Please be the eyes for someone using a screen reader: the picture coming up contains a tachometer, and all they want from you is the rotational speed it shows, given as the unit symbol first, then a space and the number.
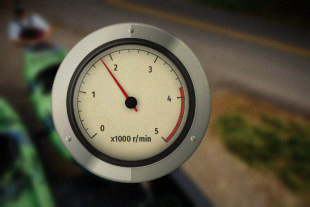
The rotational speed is rpm 1800
